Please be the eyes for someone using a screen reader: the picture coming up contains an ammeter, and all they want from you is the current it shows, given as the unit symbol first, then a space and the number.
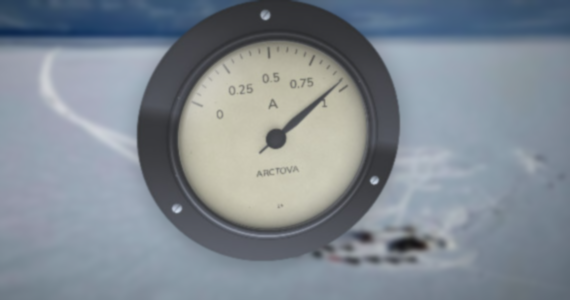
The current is A 0.95
